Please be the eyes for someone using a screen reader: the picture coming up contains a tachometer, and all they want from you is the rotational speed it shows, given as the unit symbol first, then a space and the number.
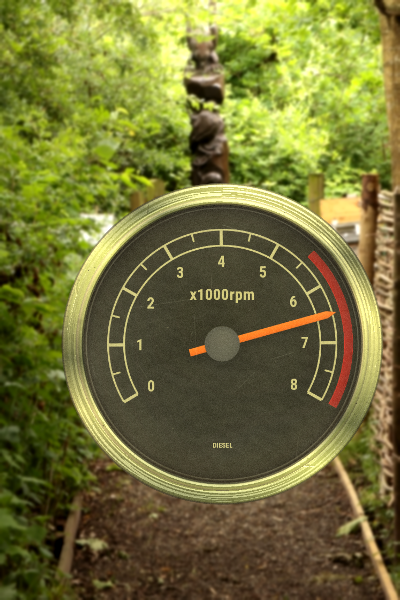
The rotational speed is rpm 6500
